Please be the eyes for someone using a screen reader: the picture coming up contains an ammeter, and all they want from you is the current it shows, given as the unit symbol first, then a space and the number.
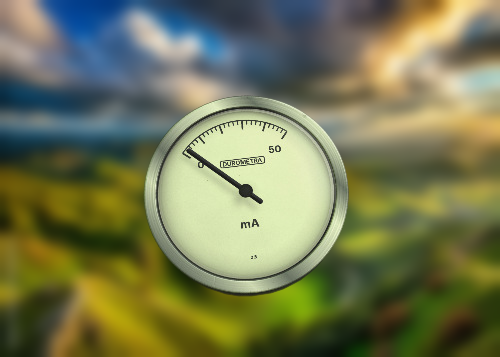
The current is mA 2
